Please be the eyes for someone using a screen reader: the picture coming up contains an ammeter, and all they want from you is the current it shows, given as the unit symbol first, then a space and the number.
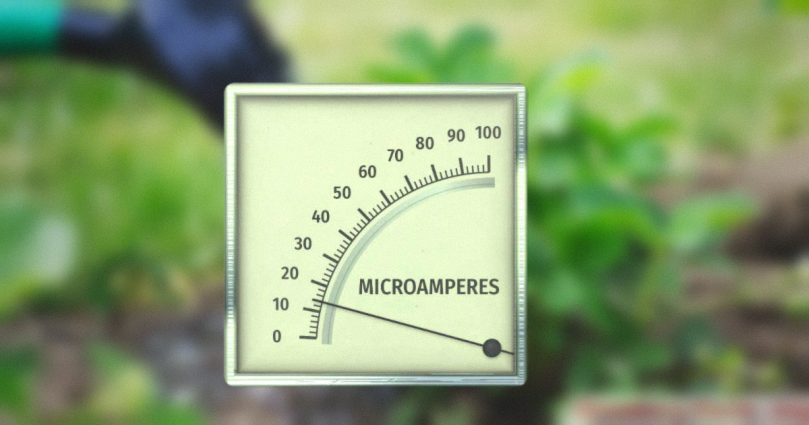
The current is µA 14
